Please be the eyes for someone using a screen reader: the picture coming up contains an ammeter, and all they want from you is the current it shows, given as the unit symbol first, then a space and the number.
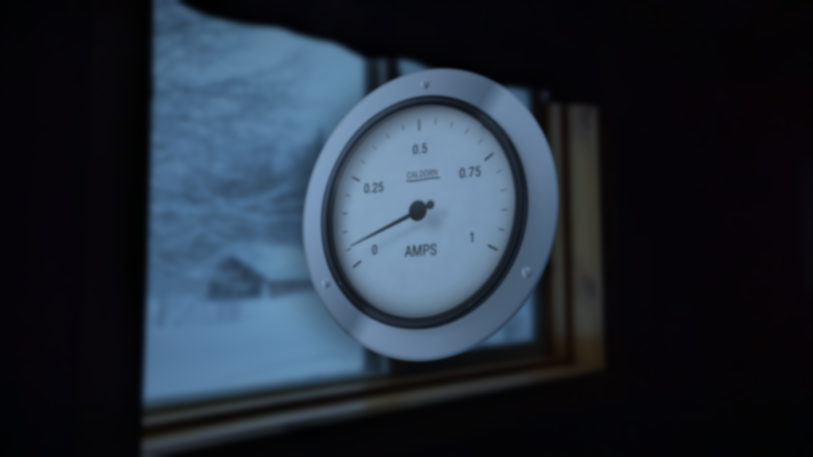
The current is A 0.05
